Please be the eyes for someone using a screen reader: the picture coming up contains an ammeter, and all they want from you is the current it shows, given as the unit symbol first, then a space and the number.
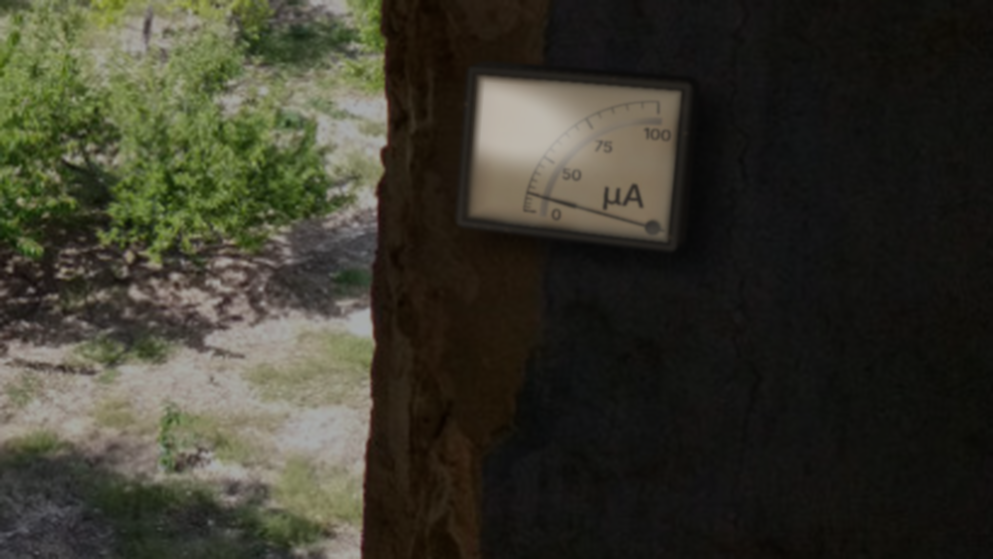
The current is µA 25
